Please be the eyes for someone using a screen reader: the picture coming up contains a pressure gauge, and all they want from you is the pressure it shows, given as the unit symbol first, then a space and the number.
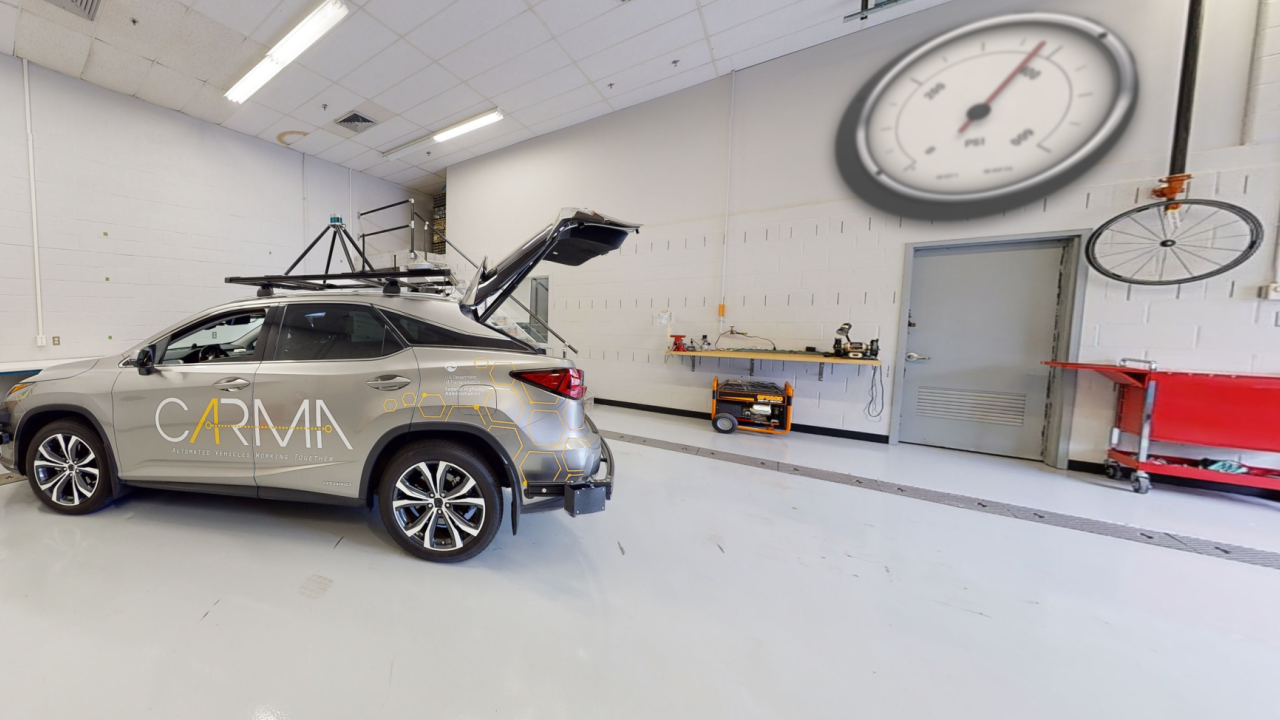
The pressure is psi 375
